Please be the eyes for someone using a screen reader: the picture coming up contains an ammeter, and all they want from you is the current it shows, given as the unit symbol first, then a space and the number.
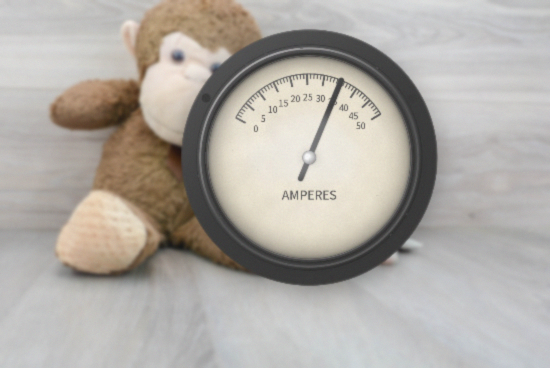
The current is A 35
